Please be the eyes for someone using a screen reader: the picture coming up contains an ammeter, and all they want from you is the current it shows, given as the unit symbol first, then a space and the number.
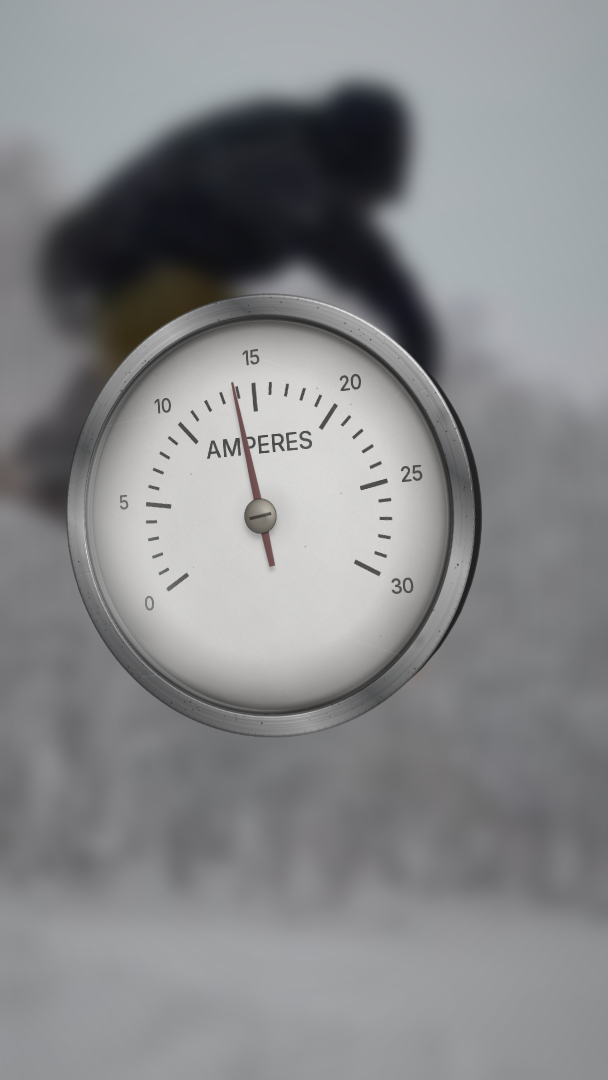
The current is A 14
